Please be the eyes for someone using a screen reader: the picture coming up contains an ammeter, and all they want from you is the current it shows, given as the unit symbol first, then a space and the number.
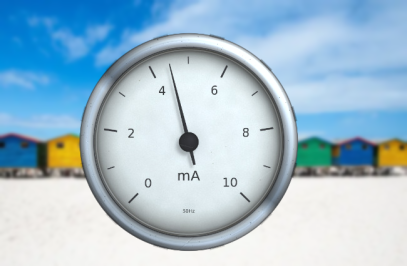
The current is mA 4.5
